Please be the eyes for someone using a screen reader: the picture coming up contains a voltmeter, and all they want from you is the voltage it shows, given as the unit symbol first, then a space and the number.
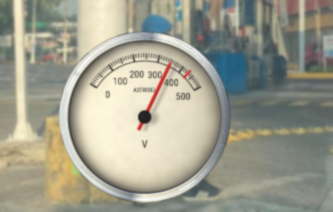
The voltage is V 350
